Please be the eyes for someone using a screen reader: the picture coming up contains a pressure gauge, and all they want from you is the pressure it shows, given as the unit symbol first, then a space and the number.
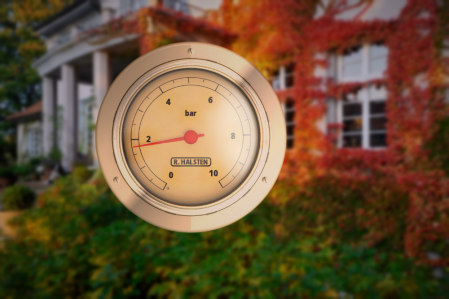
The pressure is bar 1.75
